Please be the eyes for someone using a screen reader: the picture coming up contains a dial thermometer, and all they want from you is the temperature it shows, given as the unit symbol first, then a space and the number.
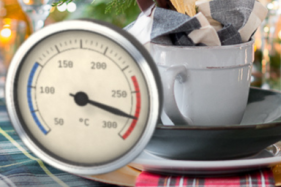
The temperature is °C 275
